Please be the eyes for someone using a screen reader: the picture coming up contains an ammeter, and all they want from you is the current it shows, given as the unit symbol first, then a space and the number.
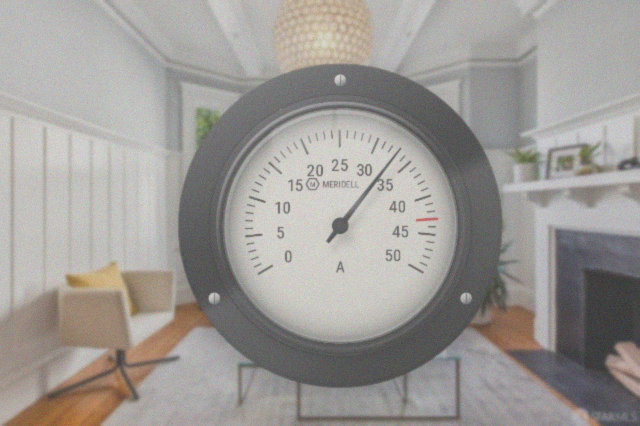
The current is A 33
